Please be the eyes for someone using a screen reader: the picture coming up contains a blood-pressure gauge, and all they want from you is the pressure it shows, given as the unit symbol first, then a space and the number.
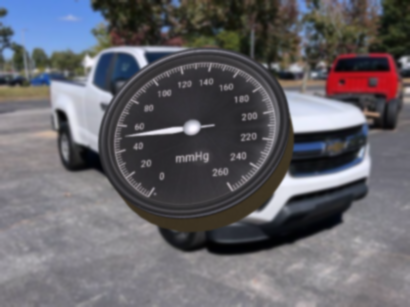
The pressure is mmHg 50
